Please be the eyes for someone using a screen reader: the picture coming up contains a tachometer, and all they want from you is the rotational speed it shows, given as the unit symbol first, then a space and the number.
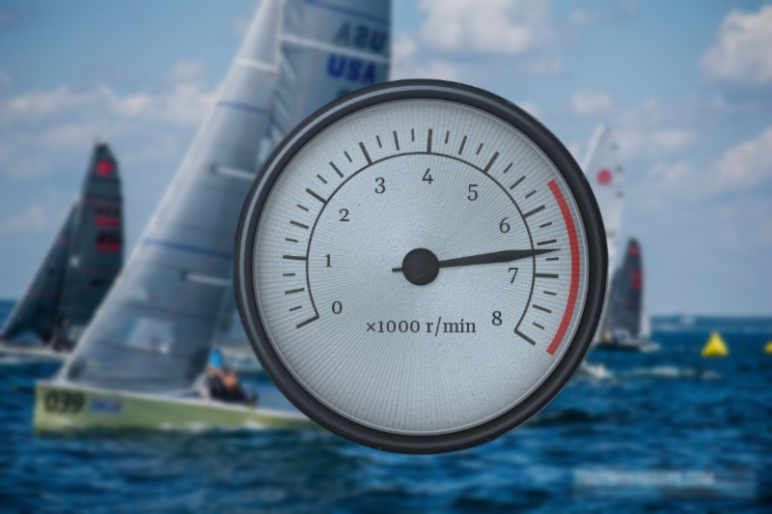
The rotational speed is rpm 6625
